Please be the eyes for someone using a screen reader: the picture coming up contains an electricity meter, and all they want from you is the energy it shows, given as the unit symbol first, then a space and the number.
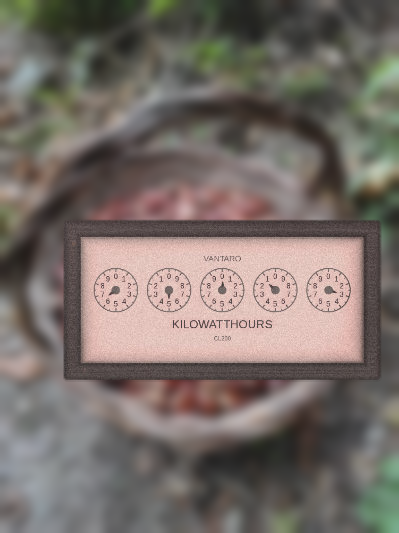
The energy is kWh 65013
